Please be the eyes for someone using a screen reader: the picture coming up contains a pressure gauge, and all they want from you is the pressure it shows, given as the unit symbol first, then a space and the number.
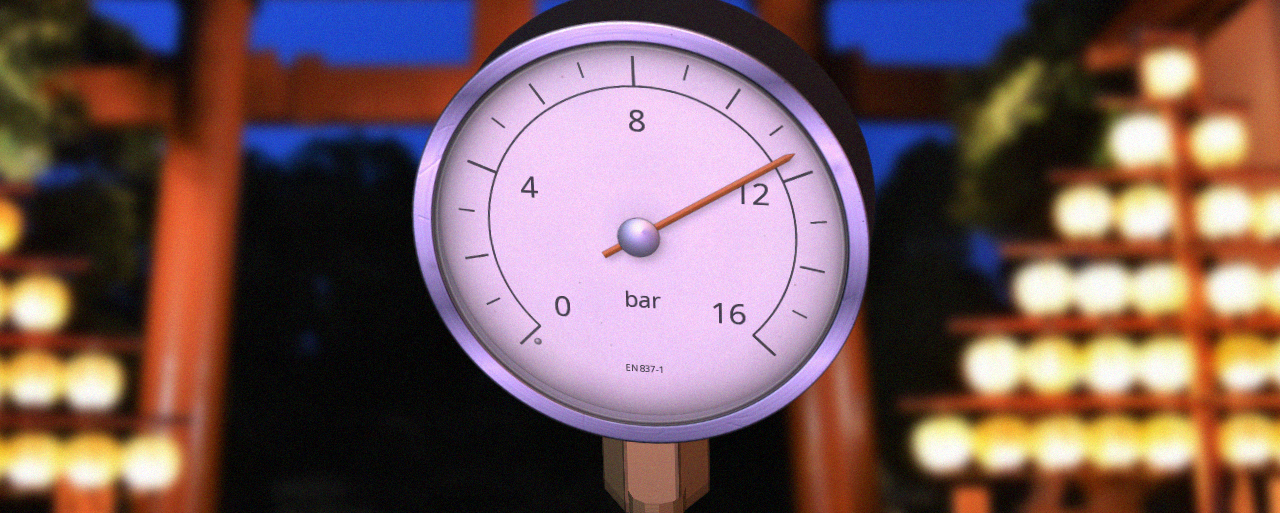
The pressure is bar 11.5
